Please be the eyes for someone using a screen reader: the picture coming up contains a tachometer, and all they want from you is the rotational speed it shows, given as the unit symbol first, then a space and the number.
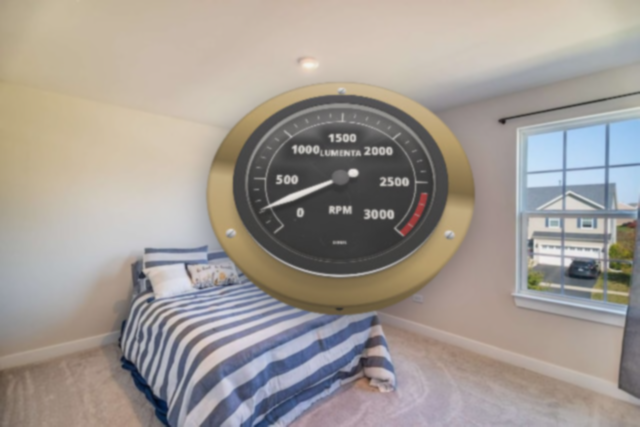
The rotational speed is rpm 200
